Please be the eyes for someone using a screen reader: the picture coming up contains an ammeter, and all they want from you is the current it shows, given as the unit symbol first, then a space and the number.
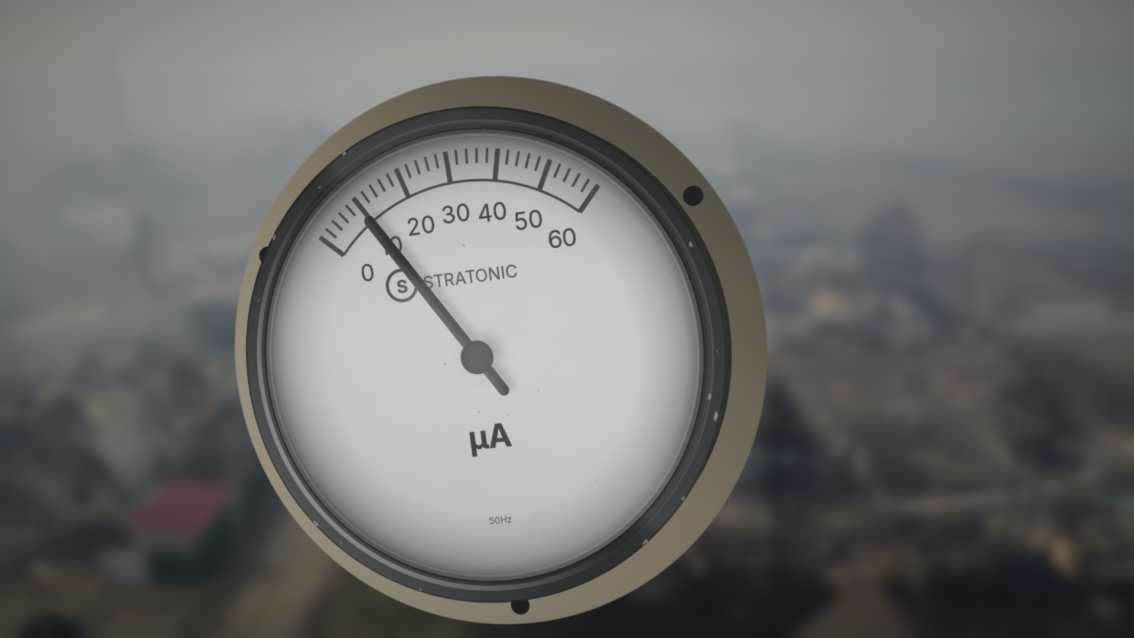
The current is µA 10
